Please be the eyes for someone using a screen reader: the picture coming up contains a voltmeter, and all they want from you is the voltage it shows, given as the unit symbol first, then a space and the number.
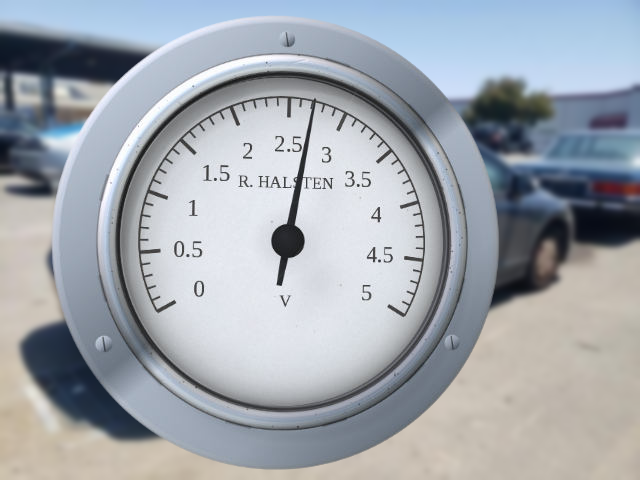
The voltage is V 2.7
